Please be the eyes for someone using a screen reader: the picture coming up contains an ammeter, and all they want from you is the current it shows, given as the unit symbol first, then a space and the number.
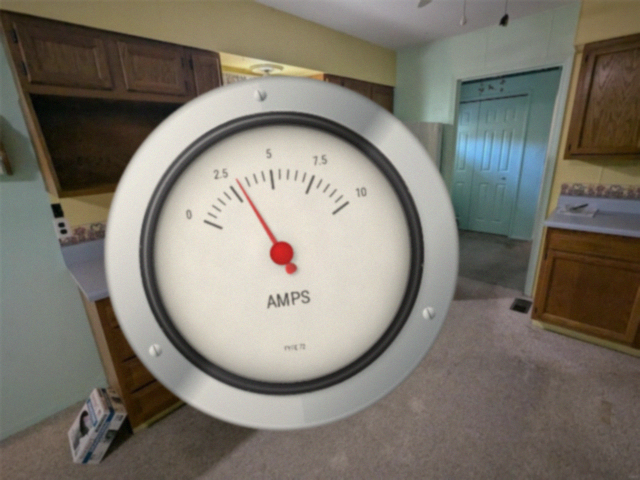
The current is A 3
